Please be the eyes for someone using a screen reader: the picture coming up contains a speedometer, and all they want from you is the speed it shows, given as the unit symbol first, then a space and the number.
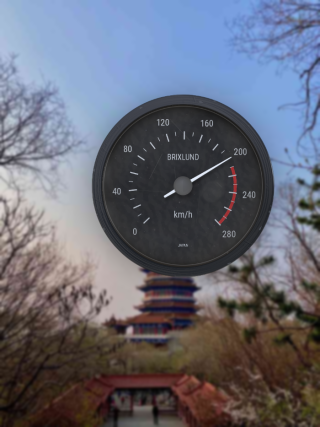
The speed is km/h 200
